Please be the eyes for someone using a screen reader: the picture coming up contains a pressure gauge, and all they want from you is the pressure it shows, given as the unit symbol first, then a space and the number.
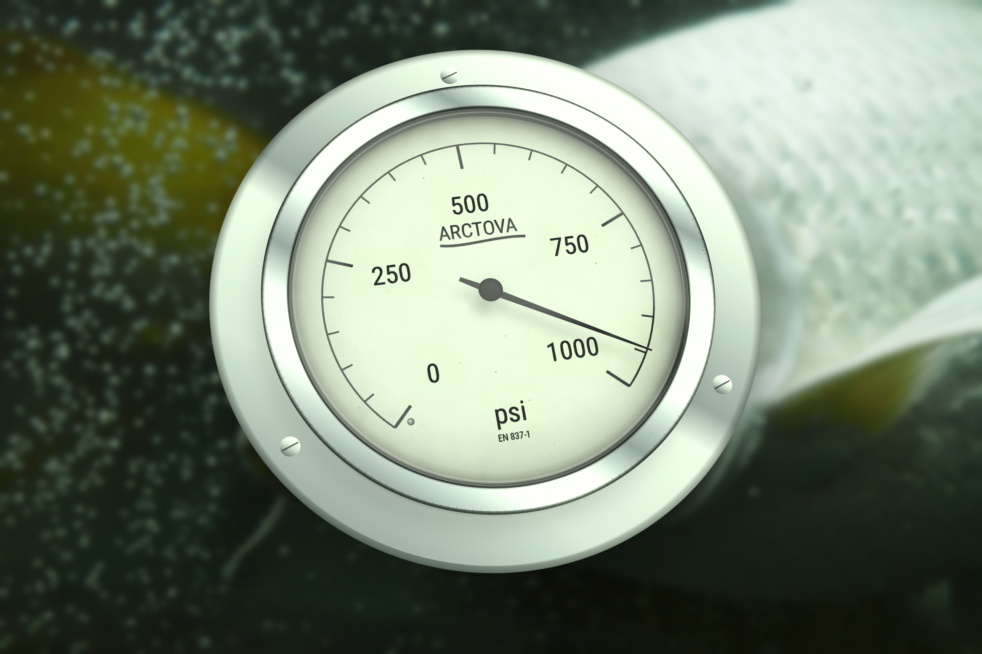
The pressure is psi 950
